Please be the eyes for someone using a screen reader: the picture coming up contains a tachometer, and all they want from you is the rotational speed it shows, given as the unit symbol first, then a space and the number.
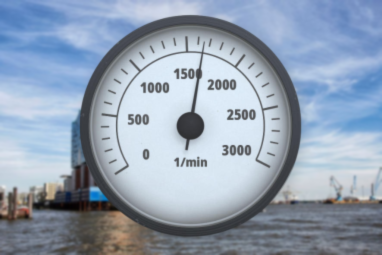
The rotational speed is rpm 1650
